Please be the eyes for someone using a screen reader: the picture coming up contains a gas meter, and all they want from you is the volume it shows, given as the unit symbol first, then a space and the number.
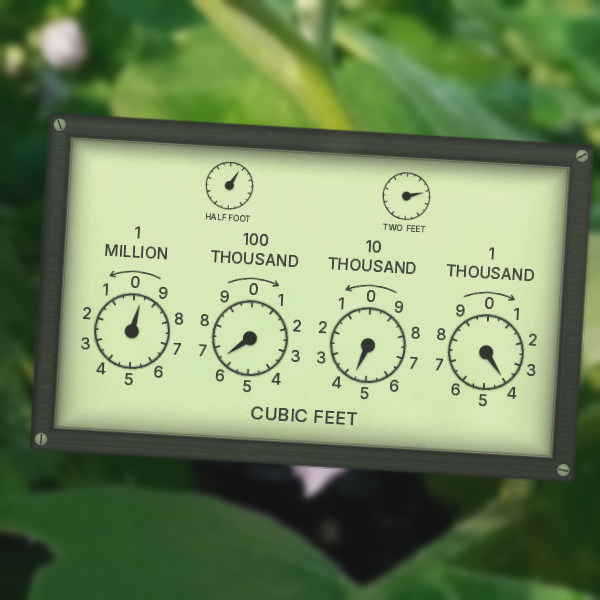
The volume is ft³ 964400
